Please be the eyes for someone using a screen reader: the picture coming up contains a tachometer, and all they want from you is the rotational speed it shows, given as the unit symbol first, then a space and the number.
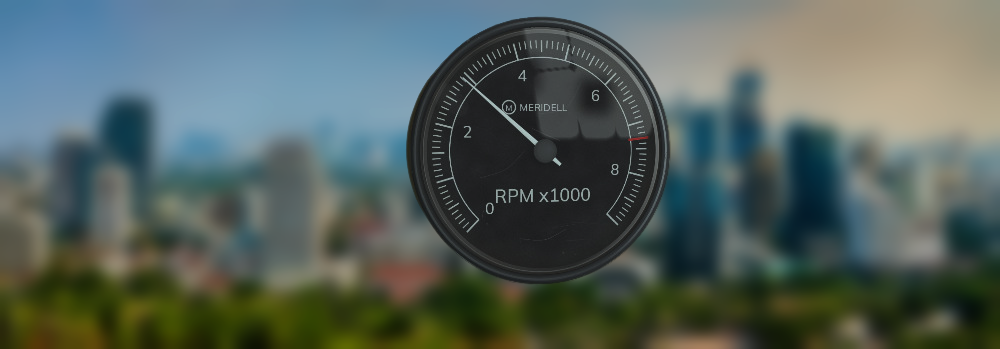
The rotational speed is rpm 2900
